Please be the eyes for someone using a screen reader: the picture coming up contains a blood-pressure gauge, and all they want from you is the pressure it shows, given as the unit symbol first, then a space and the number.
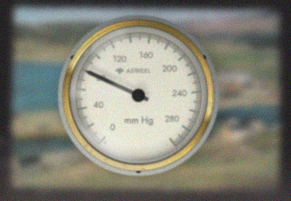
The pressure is mmHg 80
